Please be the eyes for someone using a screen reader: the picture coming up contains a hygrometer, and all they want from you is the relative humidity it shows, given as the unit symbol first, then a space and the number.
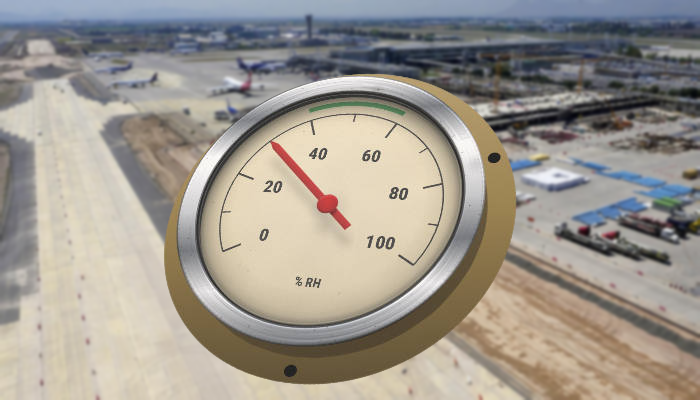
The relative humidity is % 30
